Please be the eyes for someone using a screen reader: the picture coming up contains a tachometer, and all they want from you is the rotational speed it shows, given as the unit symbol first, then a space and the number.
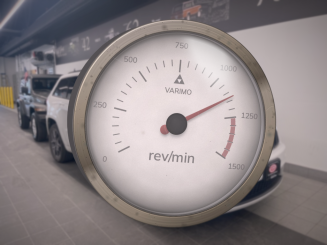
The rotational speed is rpm 1125
